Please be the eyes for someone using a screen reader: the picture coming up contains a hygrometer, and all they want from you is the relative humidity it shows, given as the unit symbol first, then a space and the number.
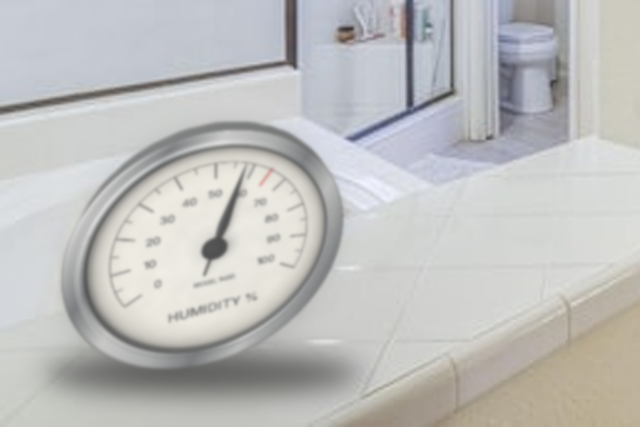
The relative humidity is % 57.5
